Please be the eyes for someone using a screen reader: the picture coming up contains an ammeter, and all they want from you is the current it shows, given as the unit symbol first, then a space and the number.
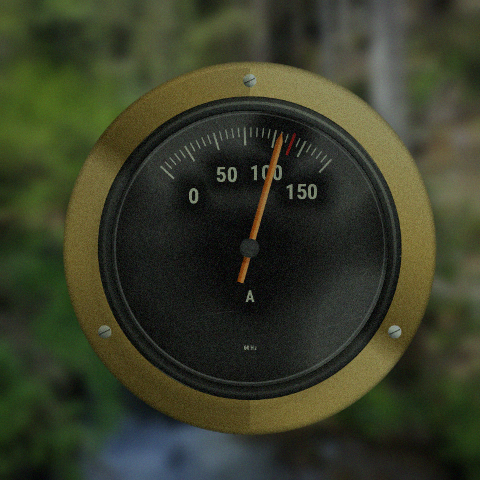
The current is A 105
